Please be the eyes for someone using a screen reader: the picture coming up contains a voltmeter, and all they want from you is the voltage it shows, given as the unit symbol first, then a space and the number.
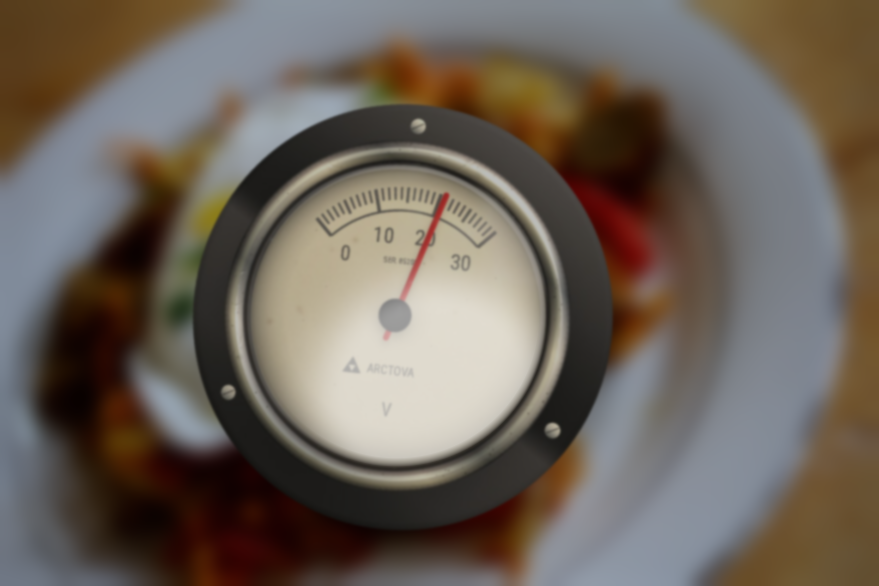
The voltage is V 21
